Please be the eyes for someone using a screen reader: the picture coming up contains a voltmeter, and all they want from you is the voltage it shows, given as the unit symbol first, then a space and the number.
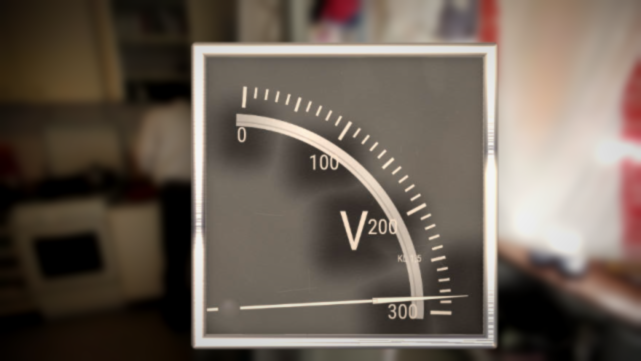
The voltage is V 285
